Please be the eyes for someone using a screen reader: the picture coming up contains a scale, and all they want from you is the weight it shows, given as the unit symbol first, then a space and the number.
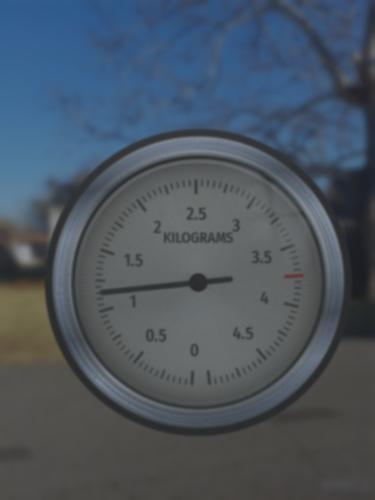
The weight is kg 1.15
